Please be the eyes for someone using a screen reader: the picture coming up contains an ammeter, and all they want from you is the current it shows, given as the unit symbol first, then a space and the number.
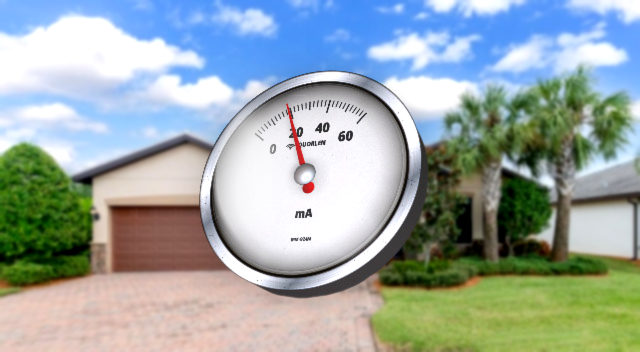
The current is mA 20
